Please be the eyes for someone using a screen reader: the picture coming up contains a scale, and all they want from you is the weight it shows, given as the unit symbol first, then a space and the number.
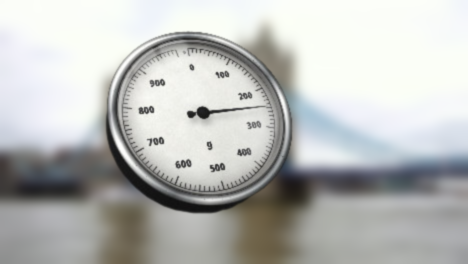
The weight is g 250
